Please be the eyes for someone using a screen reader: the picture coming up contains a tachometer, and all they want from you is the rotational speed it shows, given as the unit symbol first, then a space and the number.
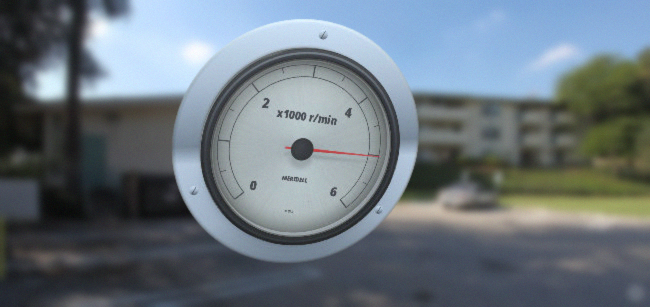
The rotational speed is rpm 5000
